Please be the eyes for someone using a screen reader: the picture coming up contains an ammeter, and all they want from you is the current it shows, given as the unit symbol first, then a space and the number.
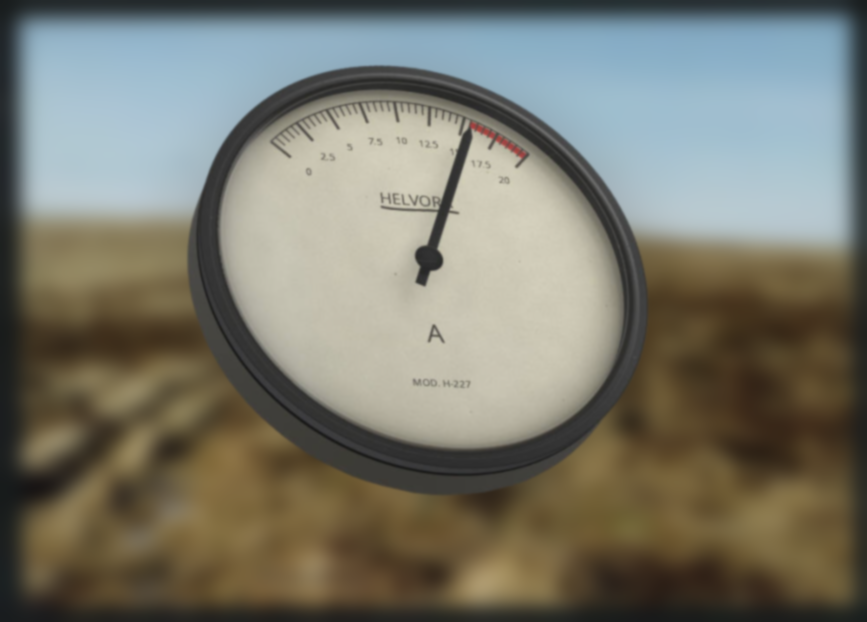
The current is A 15.5
